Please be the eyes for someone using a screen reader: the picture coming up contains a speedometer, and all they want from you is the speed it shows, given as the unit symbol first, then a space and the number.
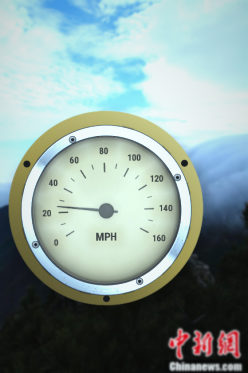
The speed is mph 25
